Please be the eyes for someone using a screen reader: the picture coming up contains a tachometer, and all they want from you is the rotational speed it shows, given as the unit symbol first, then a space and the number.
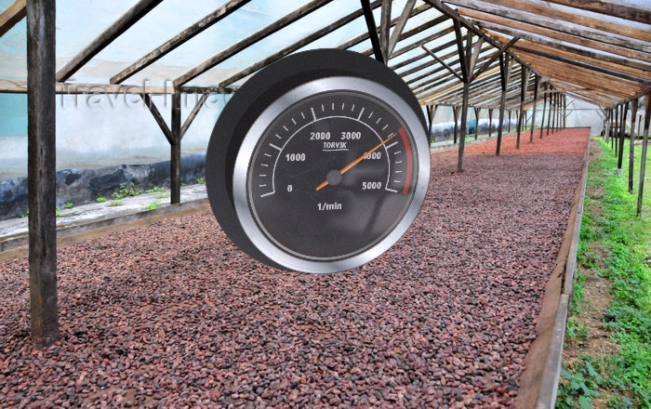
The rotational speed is rpm 3800
